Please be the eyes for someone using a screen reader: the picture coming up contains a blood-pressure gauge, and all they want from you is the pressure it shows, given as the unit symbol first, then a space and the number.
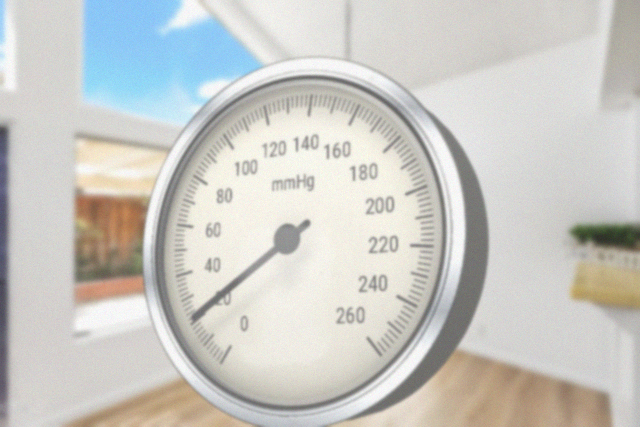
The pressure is mmHg 20
